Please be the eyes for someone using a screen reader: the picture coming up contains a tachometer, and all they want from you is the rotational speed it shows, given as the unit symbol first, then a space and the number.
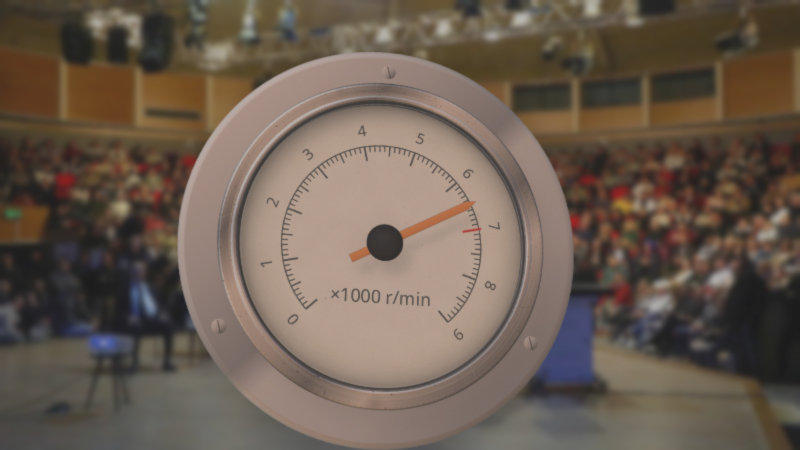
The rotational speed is rpm 6500
